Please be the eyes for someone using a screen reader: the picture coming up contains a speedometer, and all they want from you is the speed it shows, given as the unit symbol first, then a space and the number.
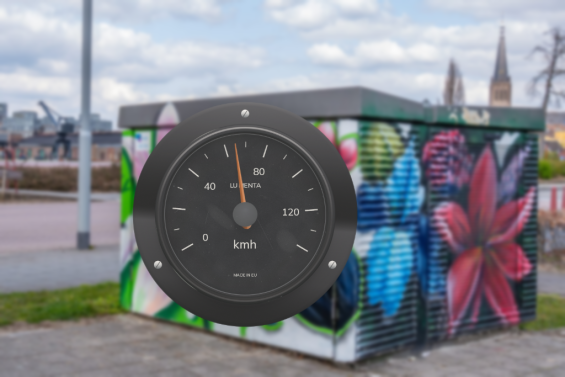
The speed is km/h 65
